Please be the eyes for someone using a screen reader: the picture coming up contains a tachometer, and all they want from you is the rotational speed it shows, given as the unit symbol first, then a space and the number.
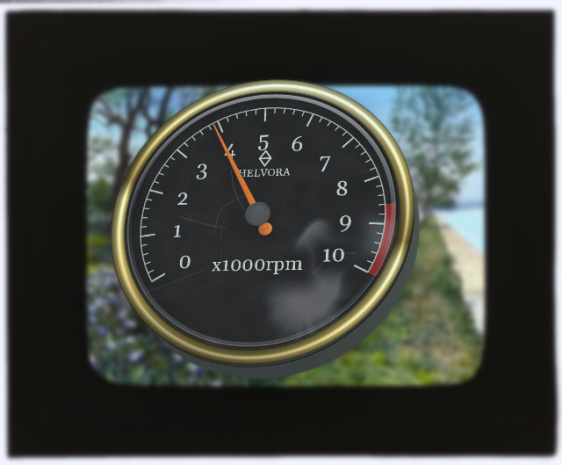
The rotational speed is rpm 3900
